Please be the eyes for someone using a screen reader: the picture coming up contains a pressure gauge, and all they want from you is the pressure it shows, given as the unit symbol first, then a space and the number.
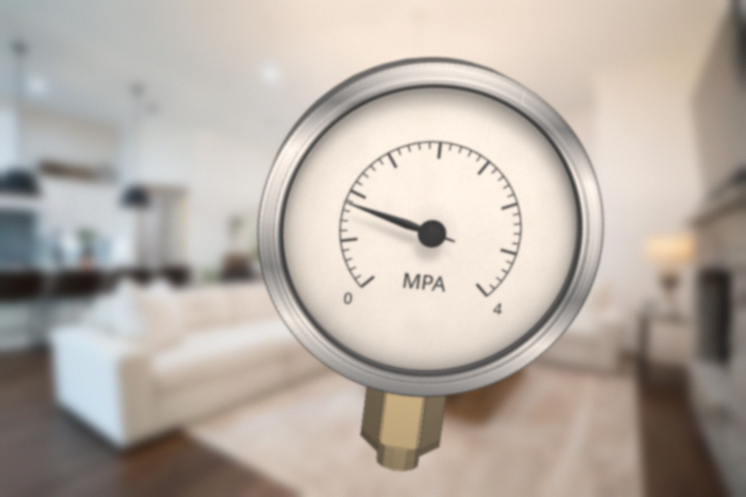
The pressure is MPa 0.9
